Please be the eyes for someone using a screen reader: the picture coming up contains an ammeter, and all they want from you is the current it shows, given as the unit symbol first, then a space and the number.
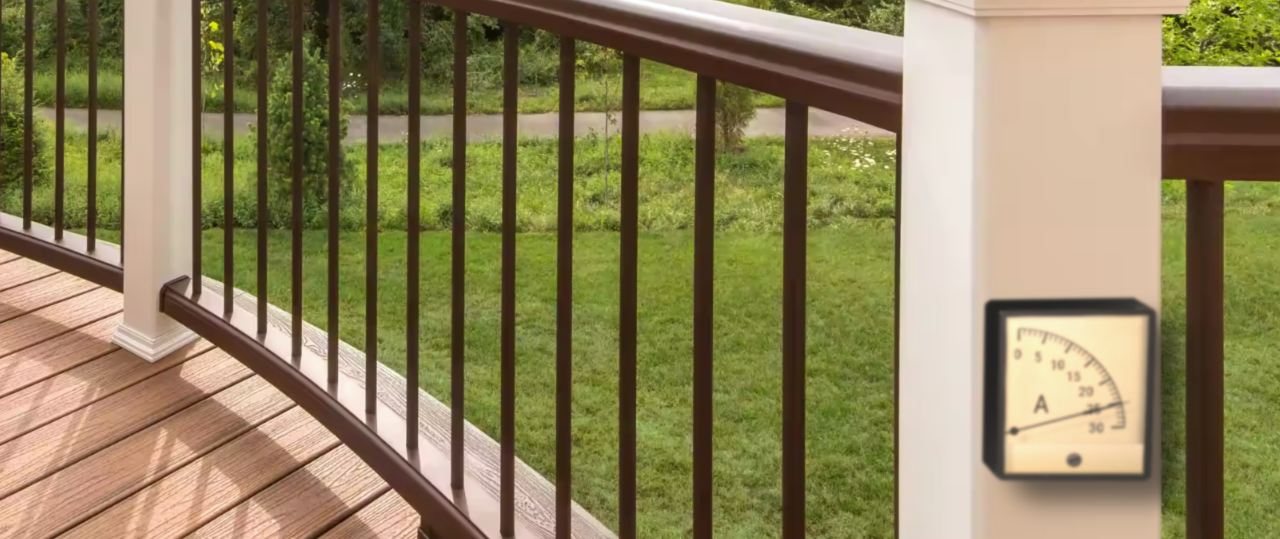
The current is A 25
